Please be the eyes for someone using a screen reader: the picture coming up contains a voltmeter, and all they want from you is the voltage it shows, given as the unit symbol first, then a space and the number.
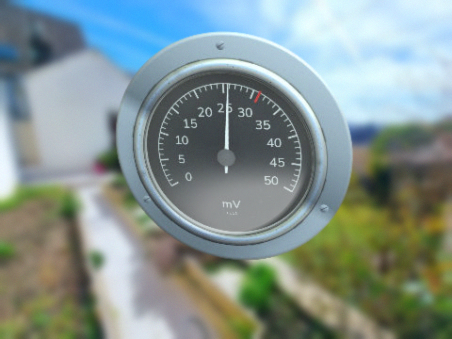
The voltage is mV 26
